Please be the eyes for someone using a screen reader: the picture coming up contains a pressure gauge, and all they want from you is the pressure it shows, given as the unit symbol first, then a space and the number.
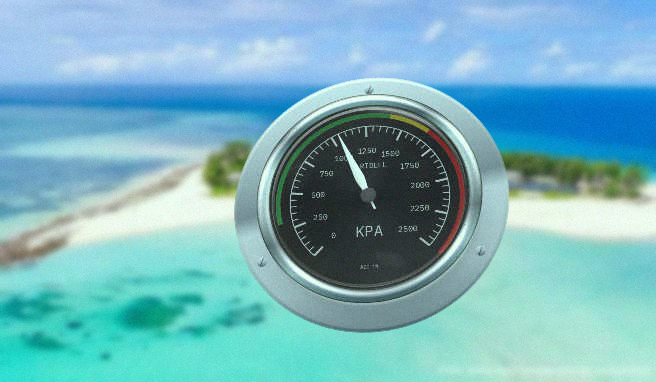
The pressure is kPa 1050
